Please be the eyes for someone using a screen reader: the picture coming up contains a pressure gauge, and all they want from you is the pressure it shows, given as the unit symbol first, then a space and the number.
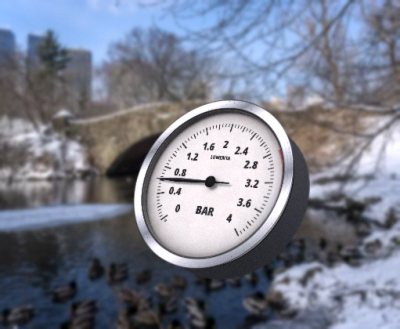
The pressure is bar 0.6
